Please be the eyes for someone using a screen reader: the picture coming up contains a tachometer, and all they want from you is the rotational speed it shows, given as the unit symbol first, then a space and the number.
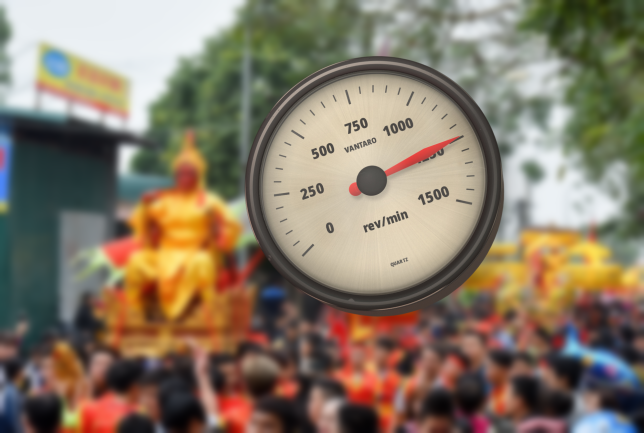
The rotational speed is rpm 1250
